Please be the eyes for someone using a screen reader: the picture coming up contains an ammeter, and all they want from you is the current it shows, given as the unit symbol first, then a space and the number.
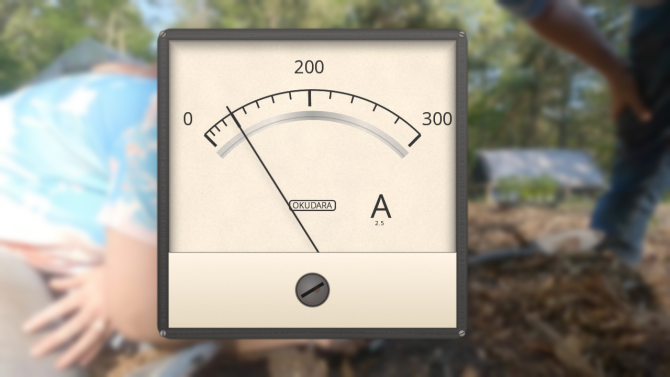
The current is A 100
